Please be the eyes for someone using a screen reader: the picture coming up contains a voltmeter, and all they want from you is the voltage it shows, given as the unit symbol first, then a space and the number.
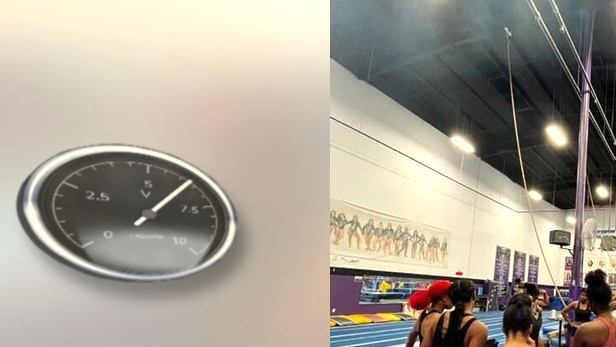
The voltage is V 6.25
